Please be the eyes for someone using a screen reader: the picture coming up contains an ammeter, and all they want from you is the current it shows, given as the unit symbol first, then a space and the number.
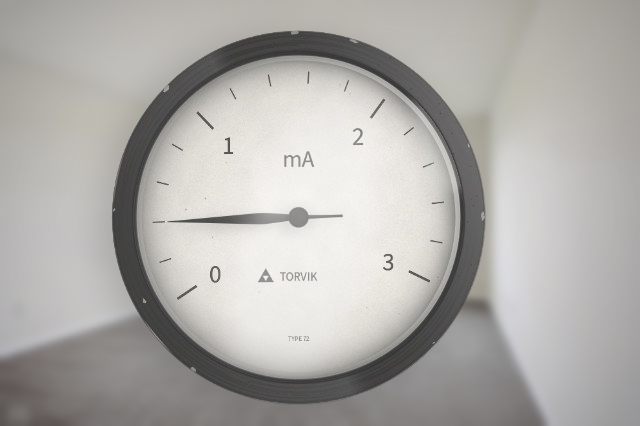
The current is mA 0.4
